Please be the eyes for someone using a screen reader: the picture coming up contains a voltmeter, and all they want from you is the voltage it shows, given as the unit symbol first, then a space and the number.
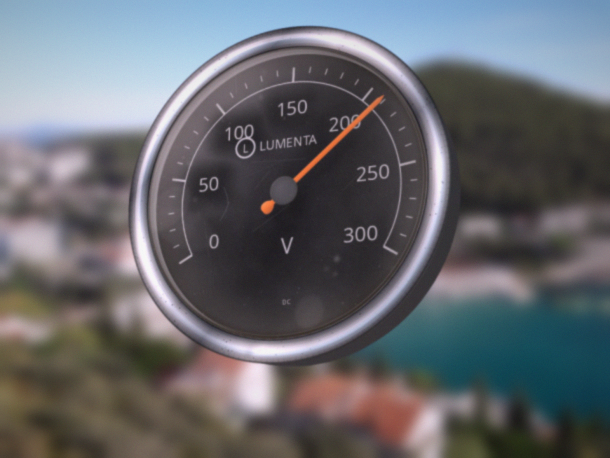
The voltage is V 210
